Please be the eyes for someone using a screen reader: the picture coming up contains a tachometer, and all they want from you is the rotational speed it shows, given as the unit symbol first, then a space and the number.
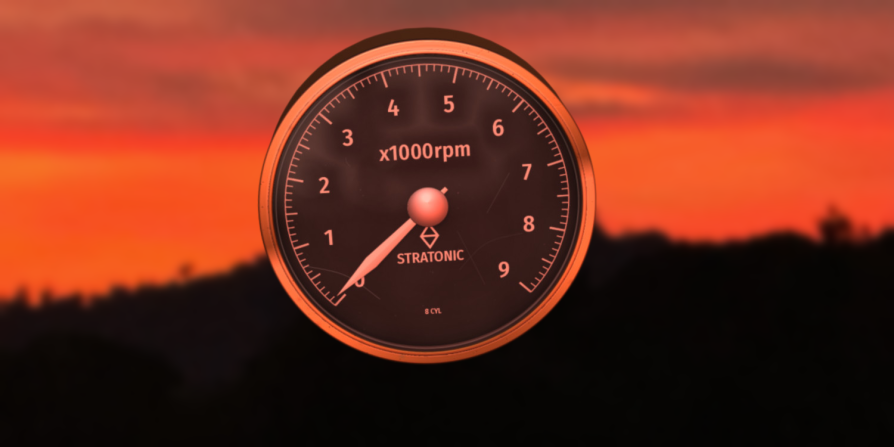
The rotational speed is rpm 100
